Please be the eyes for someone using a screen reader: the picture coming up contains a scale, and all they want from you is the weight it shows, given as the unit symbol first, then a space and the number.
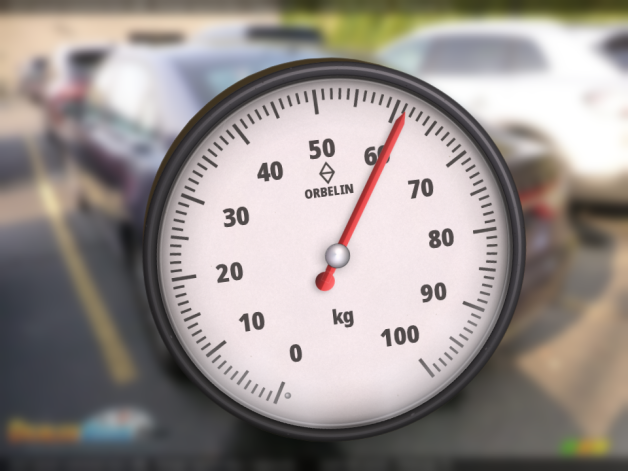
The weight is kg 61
